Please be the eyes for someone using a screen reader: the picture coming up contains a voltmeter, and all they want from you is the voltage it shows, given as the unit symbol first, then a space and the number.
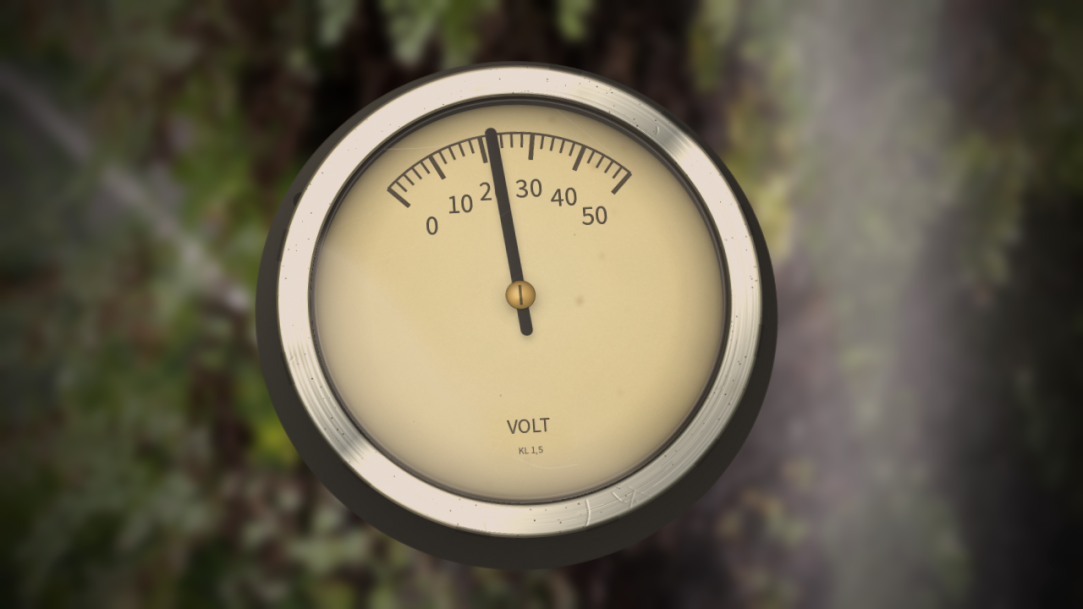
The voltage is V 22
